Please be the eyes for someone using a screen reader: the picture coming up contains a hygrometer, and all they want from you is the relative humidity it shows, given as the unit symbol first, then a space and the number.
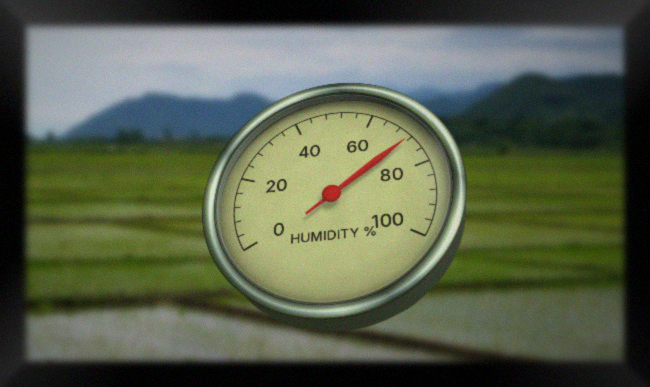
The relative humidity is % 72
